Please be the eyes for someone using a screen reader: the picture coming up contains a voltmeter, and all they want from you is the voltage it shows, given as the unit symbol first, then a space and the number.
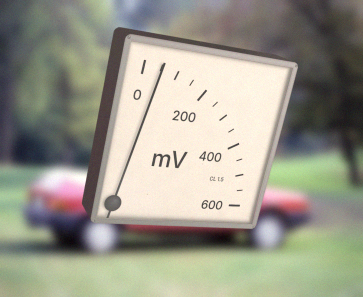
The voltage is mV 50
